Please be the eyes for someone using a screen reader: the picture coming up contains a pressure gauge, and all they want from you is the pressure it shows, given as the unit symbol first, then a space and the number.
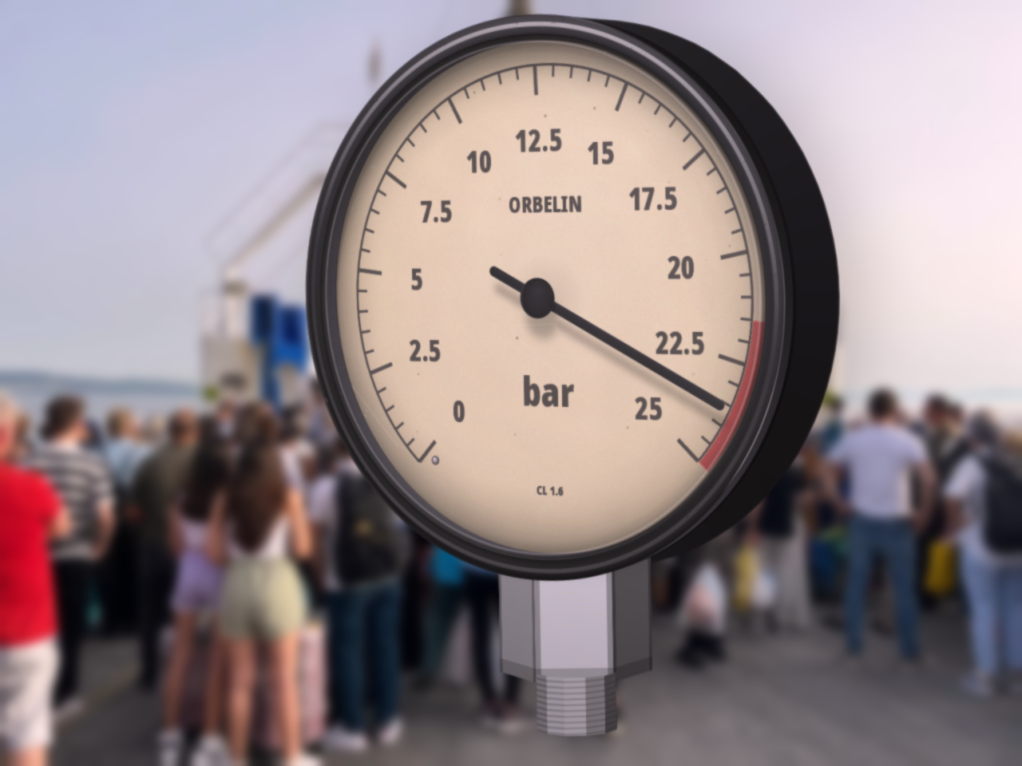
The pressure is bar 23.5
